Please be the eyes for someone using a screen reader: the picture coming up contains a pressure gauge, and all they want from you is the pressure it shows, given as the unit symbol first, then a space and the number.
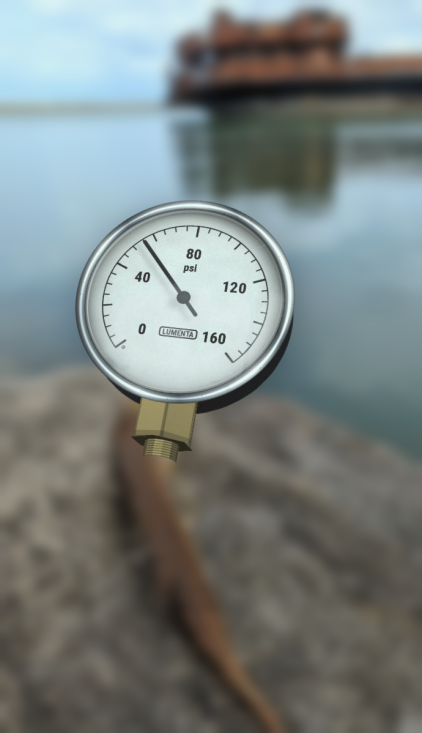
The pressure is psi 55
